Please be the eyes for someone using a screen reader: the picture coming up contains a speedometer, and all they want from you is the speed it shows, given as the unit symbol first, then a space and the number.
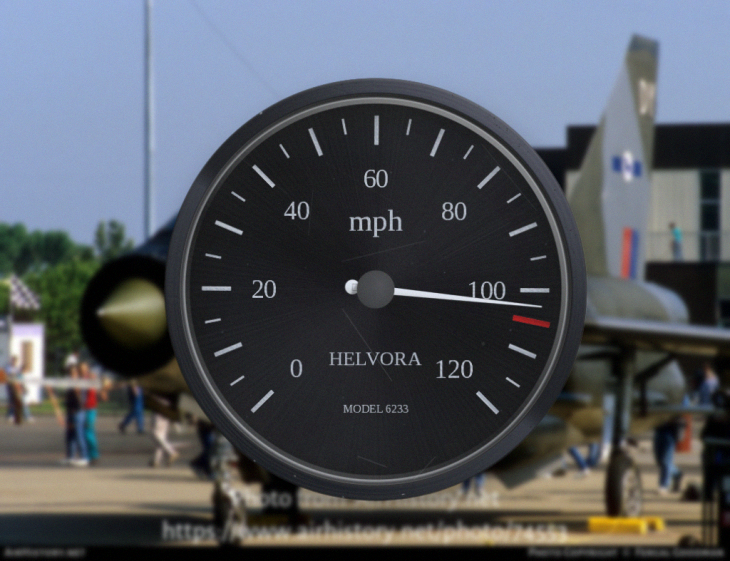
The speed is mph 102.5
